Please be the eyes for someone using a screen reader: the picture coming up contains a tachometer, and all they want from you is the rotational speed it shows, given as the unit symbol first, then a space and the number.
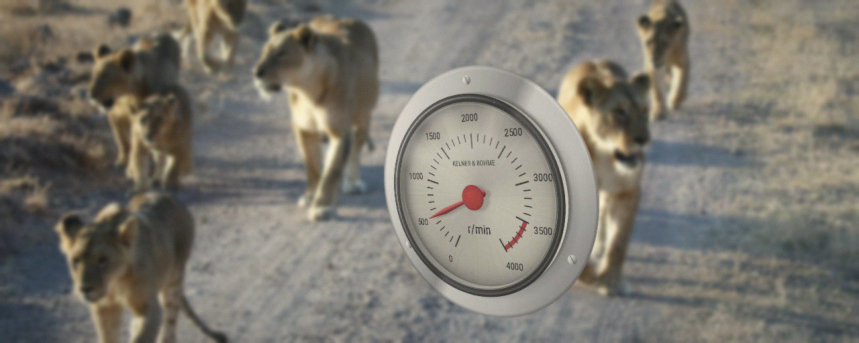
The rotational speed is rpm 500
